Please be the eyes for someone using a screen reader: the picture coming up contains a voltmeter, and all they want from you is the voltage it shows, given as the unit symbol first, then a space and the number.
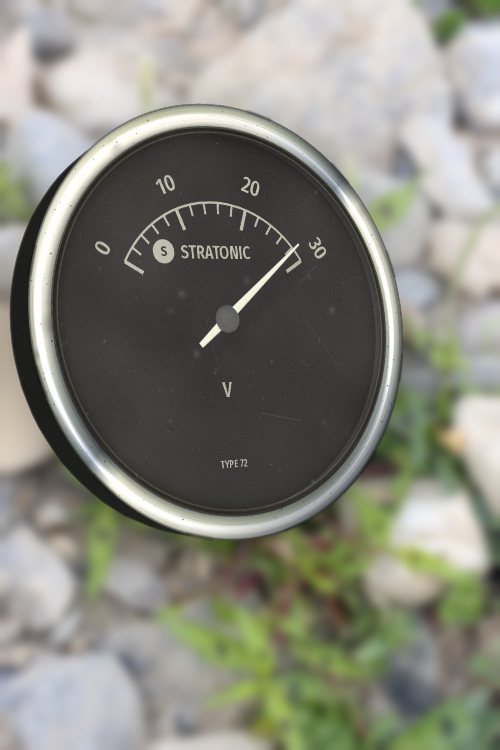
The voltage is V 28
